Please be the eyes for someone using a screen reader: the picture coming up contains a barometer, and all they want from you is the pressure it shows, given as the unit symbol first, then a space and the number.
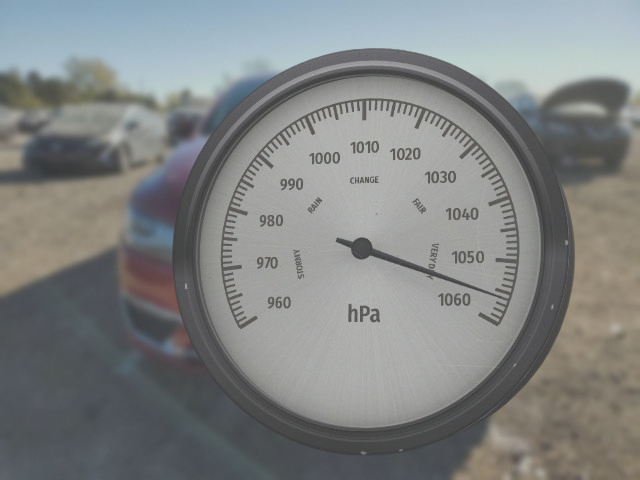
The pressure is hPa 1056
